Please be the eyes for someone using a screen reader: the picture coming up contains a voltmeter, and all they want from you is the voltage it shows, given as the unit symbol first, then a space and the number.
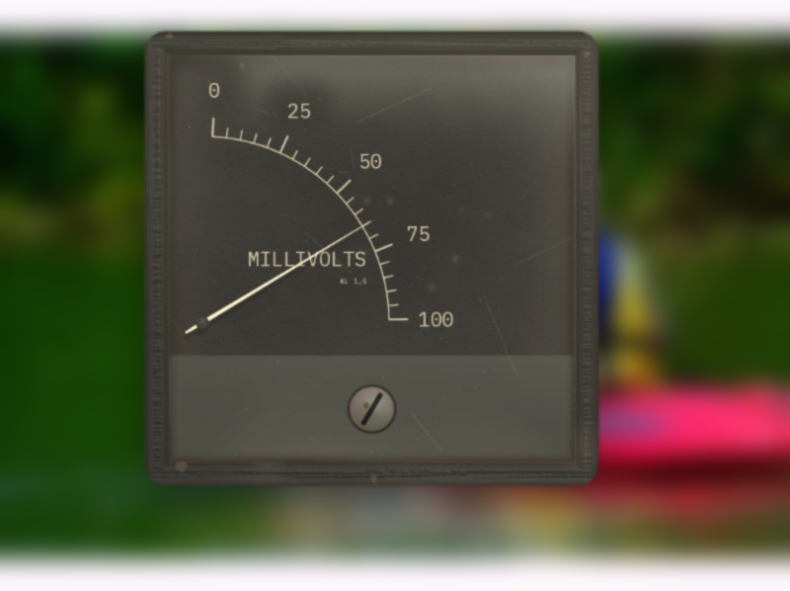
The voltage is mV 65
